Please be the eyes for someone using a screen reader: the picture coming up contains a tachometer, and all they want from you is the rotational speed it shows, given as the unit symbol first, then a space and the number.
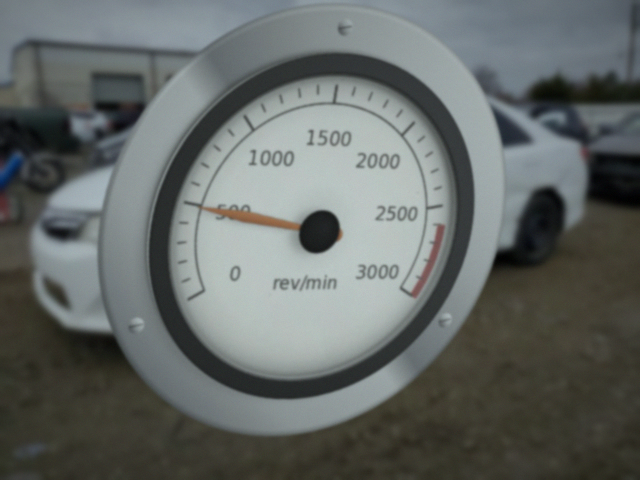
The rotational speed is rpm 500
